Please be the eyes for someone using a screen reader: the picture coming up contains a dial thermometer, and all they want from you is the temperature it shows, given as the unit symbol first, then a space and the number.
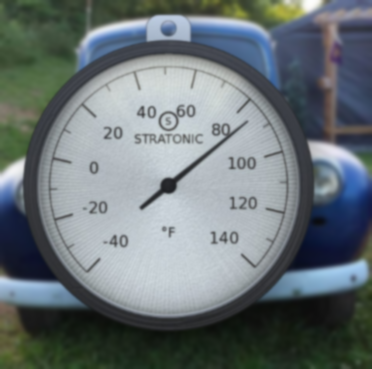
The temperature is °F 85
